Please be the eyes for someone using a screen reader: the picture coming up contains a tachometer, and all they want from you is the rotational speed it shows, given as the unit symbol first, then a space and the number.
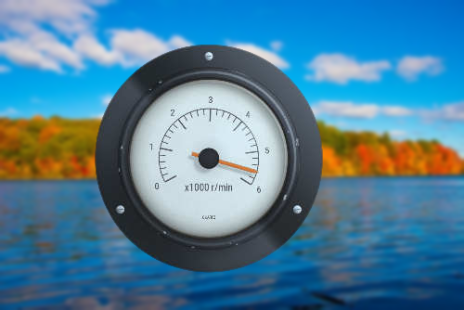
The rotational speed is rpm 5600
